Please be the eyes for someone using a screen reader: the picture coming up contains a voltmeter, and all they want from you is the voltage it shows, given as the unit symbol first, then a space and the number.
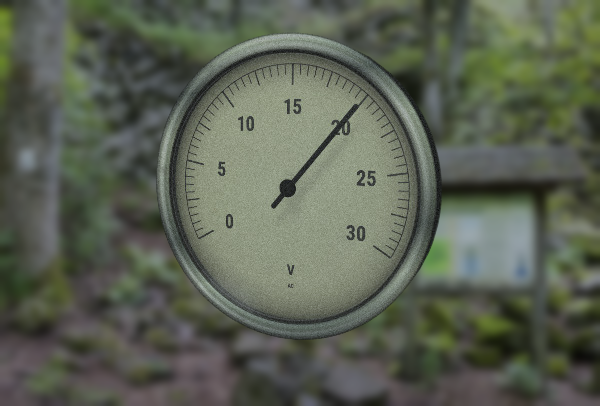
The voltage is V 20
